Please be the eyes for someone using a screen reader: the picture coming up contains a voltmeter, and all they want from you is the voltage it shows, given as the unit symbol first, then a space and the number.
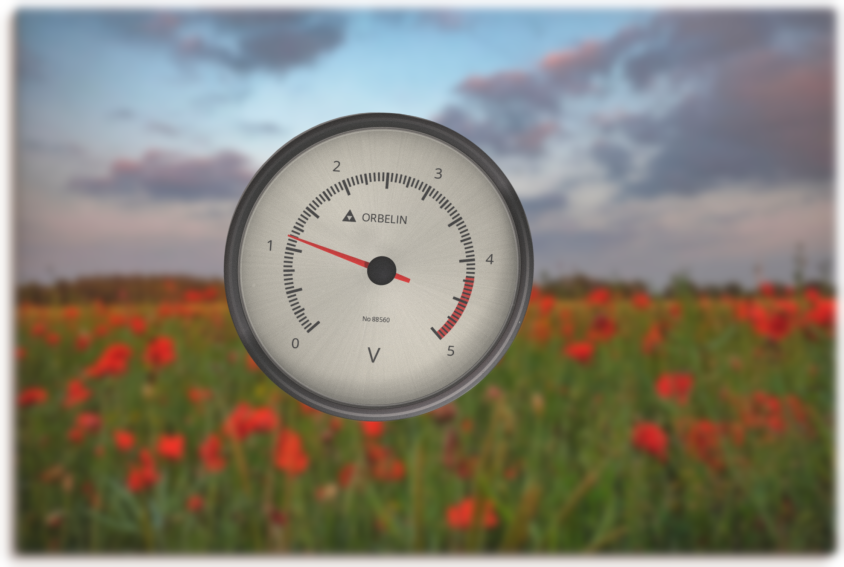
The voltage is V 1.15
